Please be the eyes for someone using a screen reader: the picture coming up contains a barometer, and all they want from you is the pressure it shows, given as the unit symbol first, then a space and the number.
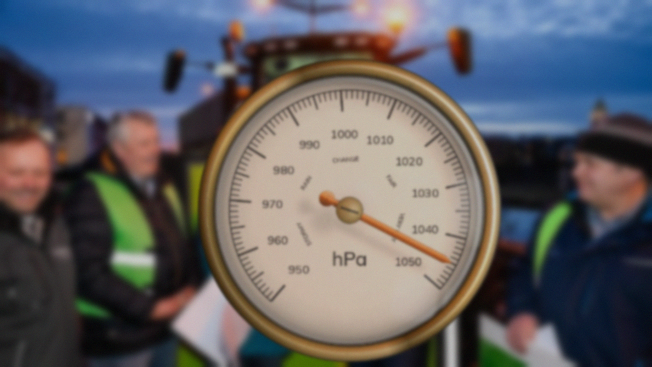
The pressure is hPa 1045
